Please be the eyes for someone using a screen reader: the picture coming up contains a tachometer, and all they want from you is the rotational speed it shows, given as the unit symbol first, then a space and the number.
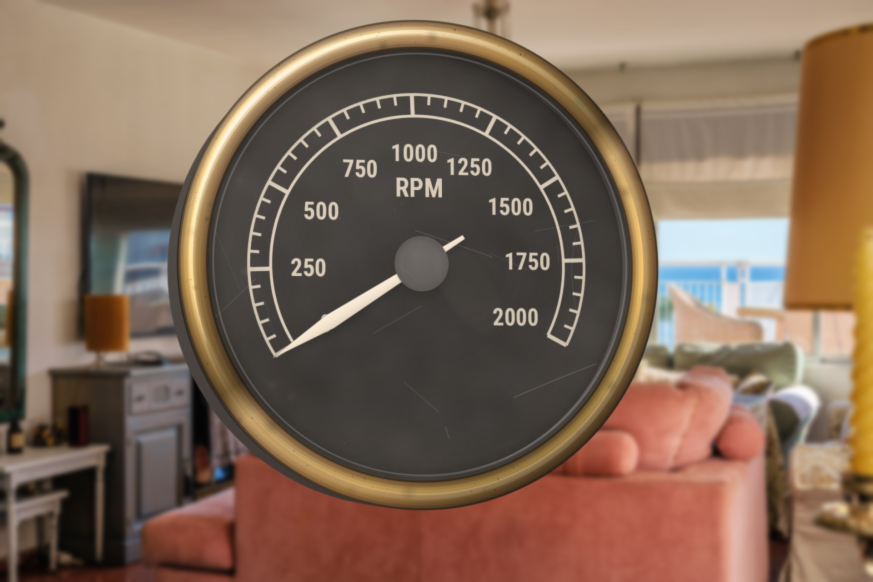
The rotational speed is rpm 0
